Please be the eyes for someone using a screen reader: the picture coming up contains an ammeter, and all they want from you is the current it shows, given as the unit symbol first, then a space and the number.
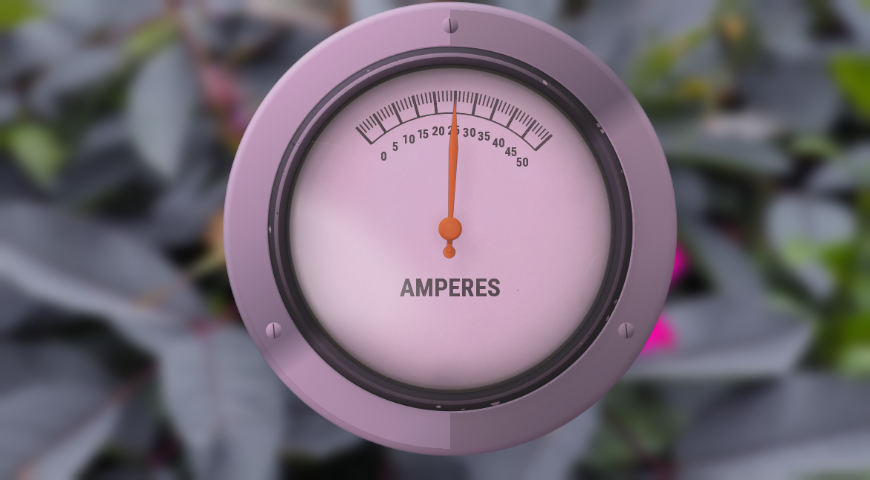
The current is A 25
